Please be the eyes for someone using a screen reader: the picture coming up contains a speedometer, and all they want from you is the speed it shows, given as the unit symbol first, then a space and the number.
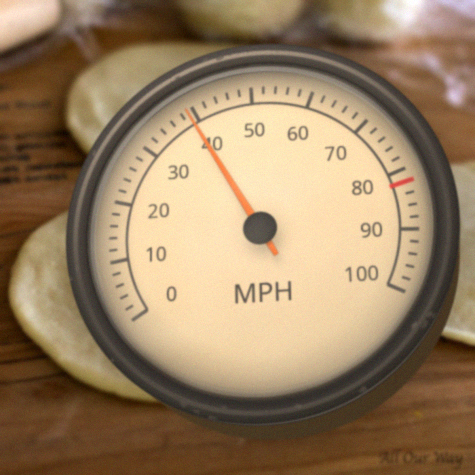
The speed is mph 39
